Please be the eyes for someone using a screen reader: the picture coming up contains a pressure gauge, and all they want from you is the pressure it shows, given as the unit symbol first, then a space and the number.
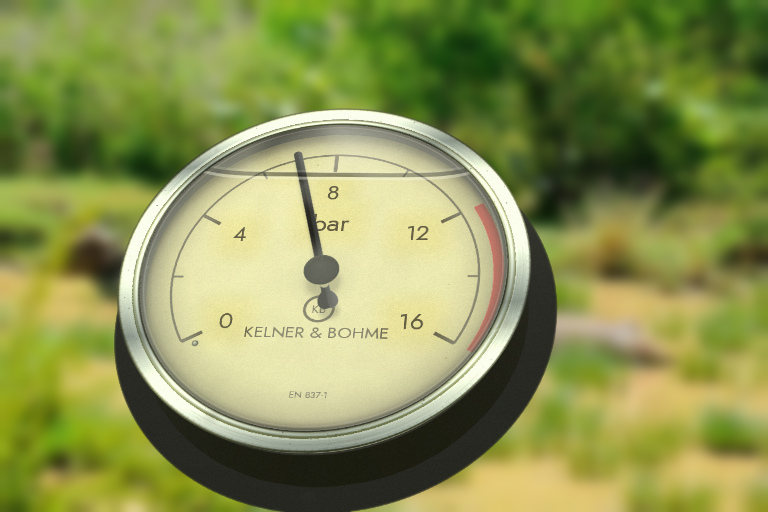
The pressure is bar 7
